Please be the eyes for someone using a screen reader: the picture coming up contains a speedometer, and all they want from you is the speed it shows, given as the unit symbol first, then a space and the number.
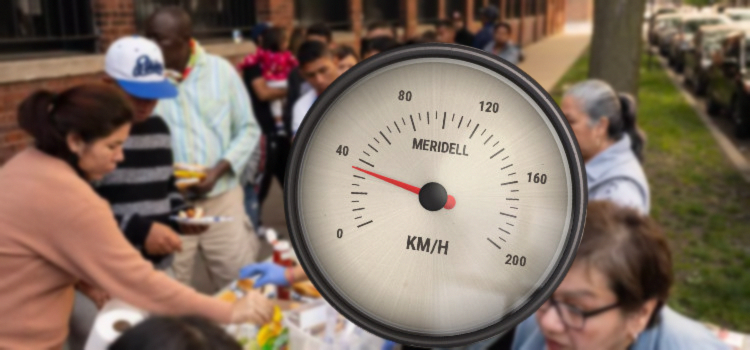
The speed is km/h 35
